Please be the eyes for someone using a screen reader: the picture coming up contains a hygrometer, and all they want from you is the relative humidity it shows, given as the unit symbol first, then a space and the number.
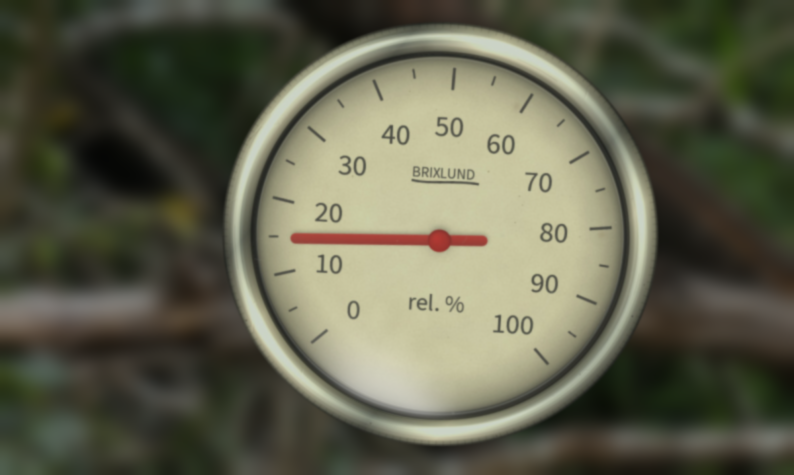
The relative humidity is % 15
